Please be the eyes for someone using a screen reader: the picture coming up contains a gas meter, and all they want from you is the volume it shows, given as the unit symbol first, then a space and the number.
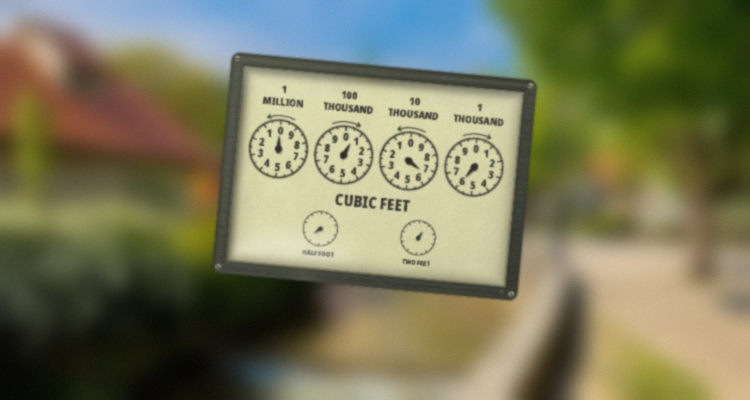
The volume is ft³ 6600
